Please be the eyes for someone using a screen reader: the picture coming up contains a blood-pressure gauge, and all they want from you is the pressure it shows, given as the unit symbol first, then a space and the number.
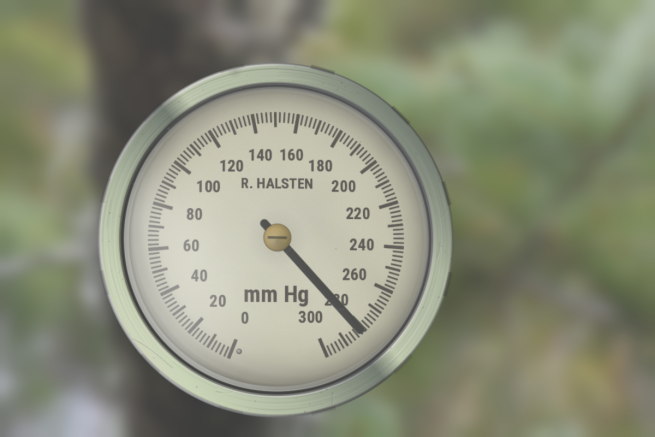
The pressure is mmHg 282
